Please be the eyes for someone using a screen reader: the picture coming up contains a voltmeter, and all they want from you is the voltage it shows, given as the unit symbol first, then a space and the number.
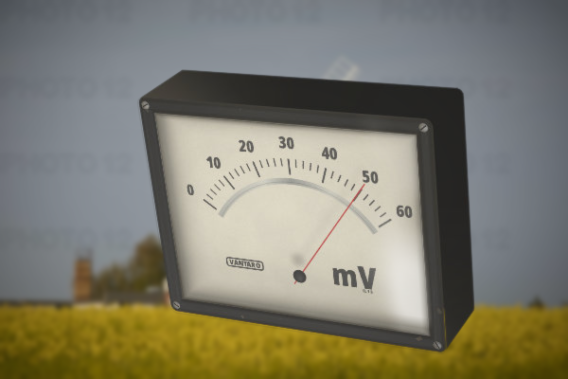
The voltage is mV 50
